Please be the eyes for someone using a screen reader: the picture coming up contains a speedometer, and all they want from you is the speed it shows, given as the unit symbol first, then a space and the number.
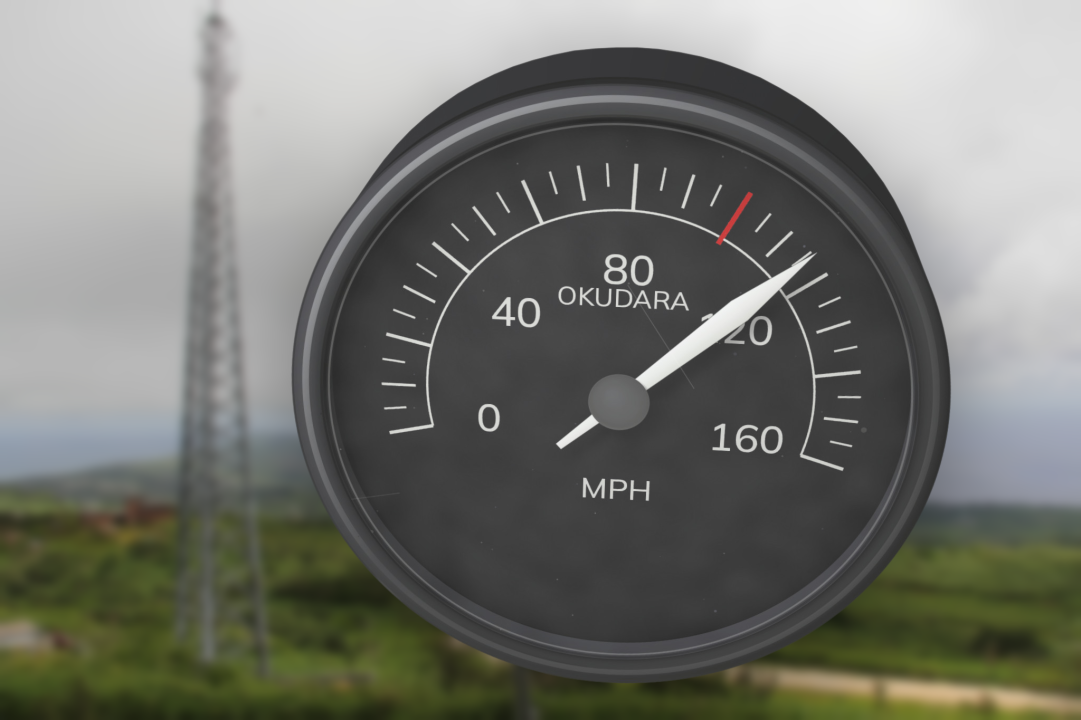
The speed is mph 115
